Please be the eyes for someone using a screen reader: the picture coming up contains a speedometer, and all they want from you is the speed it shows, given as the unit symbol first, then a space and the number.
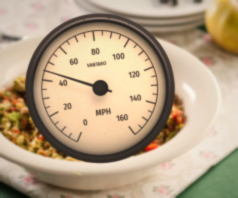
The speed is mph 45
